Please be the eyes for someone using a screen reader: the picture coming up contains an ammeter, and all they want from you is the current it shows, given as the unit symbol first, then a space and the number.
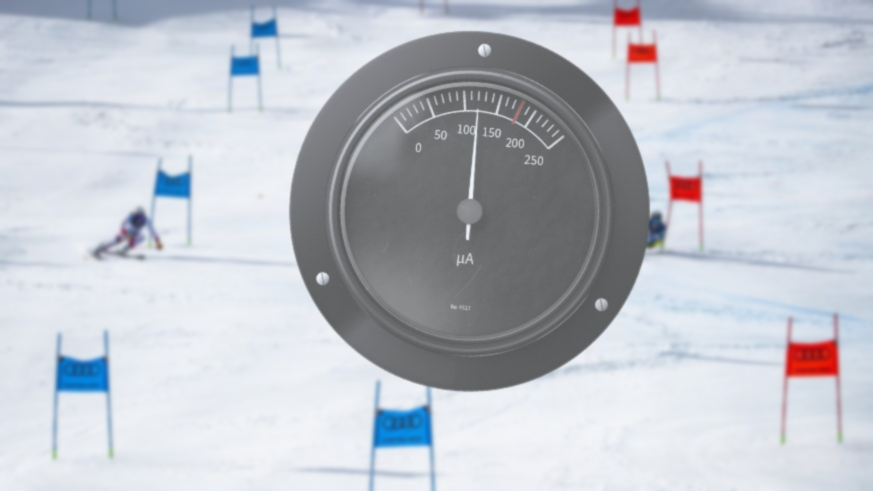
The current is µA 120
